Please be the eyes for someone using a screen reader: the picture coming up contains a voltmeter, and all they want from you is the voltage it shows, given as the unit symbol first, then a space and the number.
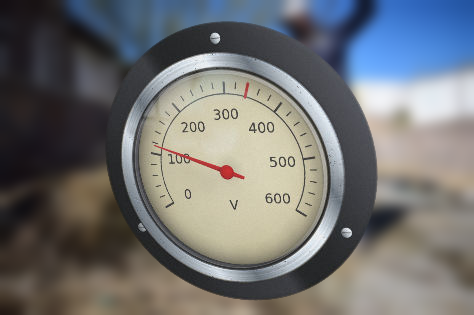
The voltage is V 120
